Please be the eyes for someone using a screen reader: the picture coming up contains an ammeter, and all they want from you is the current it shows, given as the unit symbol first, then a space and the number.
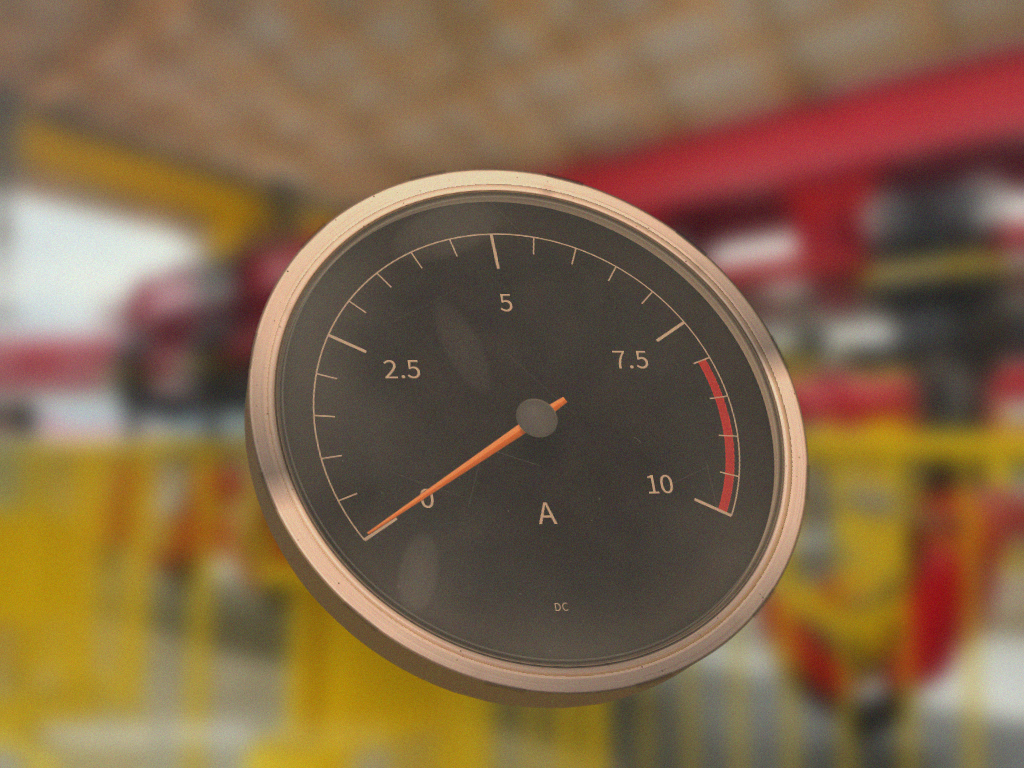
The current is A 0
